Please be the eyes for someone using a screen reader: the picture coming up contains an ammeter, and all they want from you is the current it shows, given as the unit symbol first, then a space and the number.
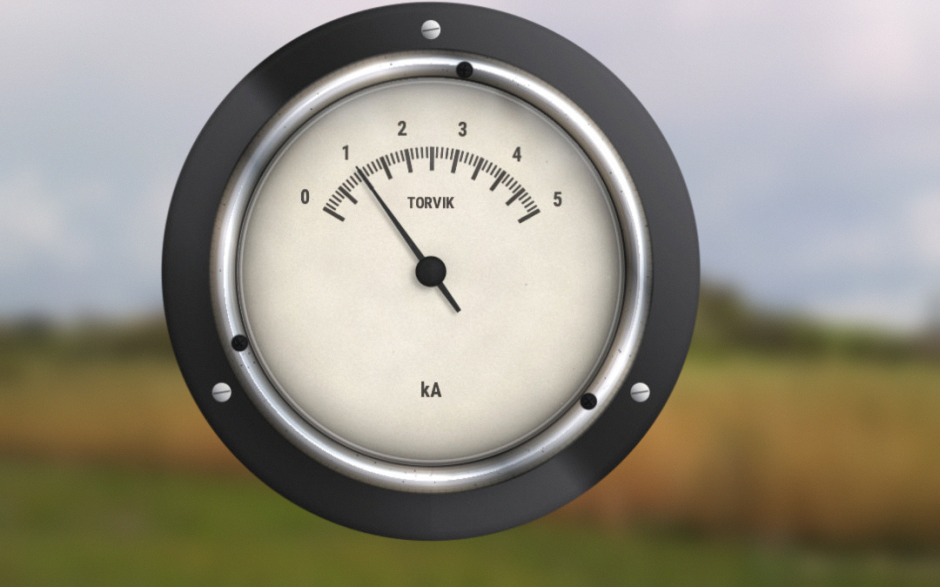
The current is kA 1
